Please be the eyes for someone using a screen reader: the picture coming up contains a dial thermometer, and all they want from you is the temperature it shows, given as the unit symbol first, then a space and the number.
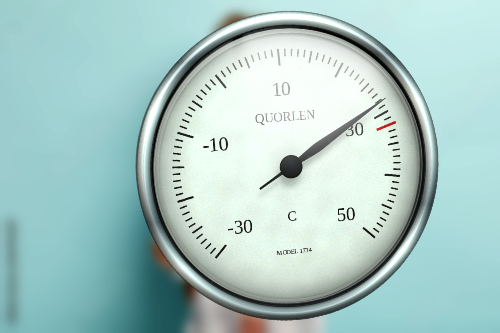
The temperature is °C 28
